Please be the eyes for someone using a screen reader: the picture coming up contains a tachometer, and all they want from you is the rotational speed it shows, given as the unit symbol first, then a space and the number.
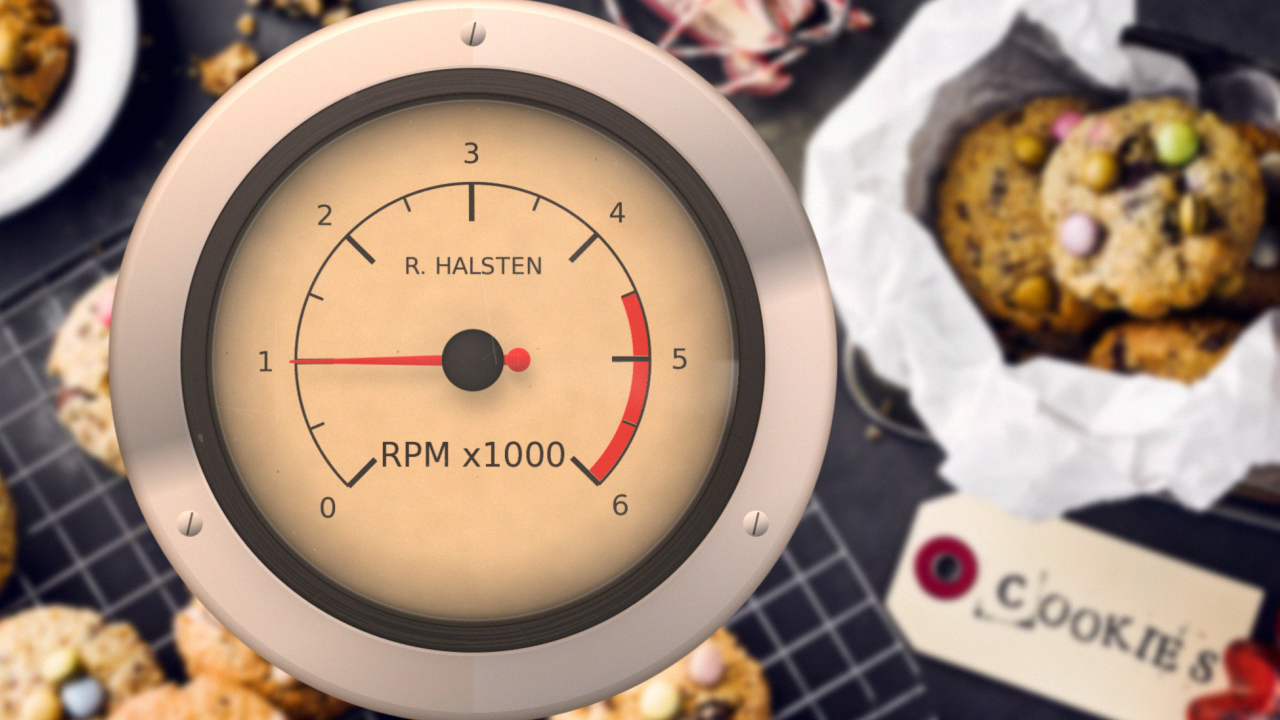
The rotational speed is rpm 1000
